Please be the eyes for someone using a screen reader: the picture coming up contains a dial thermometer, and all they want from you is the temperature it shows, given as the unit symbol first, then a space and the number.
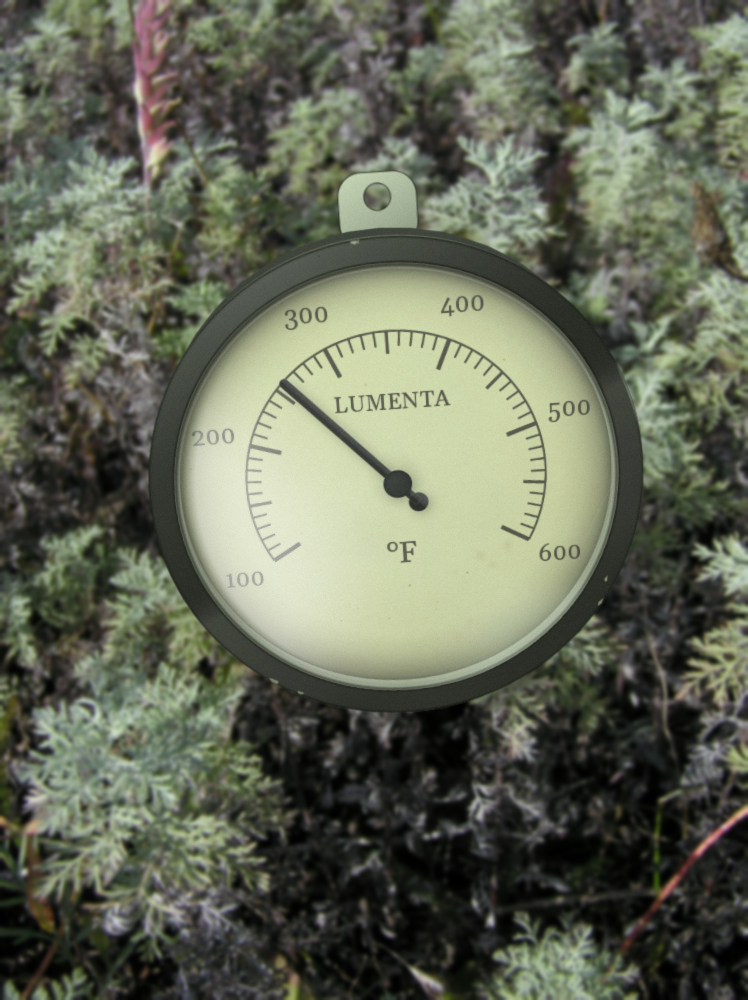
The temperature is °F 260
